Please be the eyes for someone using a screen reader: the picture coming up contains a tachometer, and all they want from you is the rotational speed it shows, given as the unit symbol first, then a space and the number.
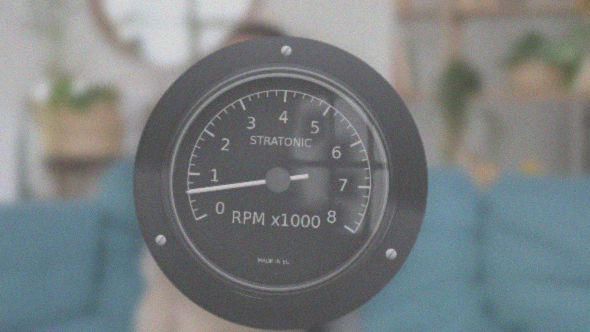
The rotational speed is rpm 600
